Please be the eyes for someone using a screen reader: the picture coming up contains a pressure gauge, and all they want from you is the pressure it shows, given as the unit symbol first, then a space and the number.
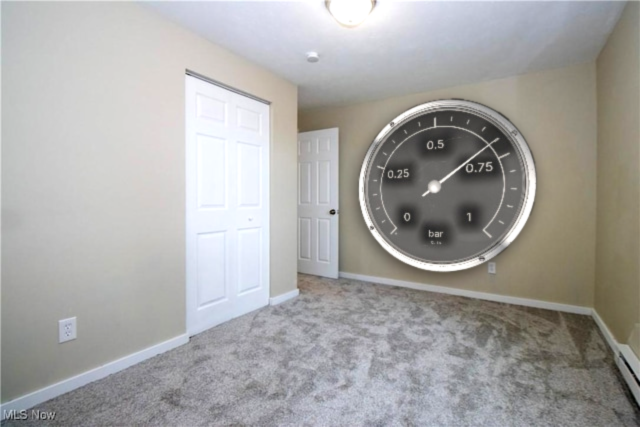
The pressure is bar 0.7
